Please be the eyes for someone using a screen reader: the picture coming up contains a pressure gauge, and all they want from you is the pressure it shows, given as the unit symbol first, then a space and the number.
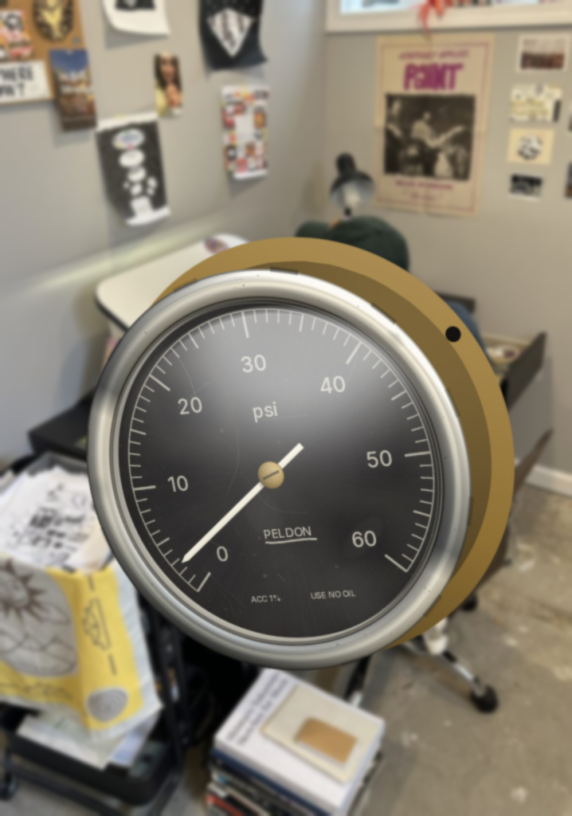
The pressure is psi 2.5
